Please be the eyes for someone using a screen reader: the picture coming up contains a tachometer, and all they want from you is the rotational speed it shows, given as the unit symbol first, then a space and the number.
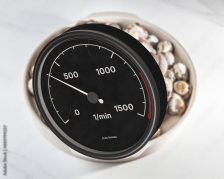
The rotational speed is rpm 400
